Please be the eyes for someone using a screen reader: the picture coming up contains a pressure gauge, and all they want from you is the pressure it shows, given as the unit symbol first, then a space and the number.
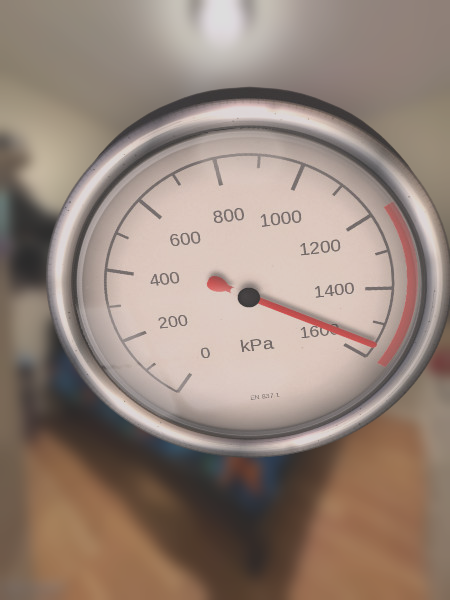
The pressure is kPa 1550
